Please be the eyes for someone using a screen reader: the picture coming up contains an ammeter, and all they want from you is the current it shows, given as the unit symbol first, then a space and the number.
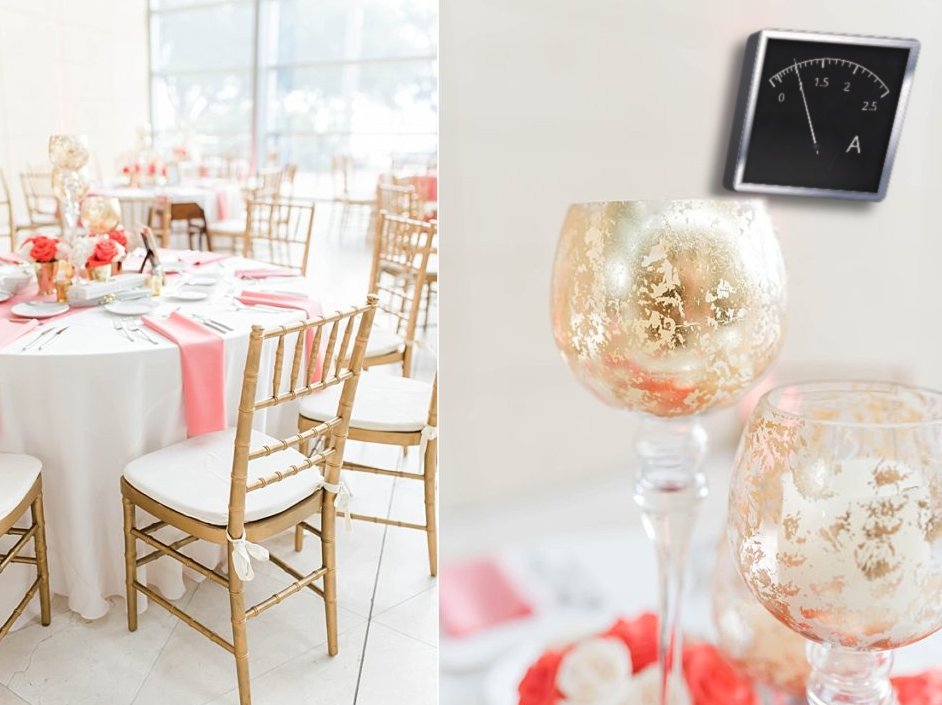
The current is A 1
